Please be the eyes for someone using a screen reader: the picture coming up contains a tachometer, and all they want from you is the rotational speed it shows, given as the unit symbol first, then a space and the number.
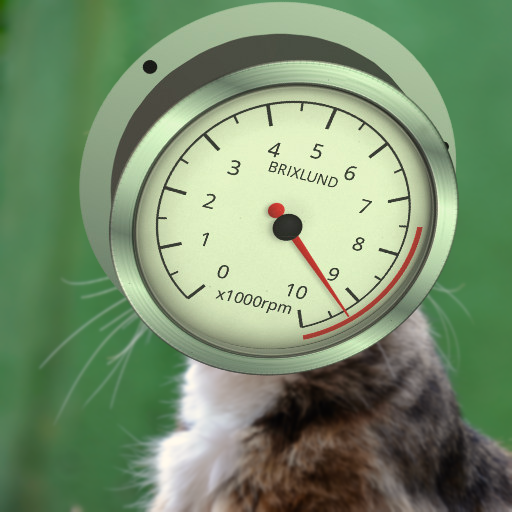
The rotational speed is rpm 9250
